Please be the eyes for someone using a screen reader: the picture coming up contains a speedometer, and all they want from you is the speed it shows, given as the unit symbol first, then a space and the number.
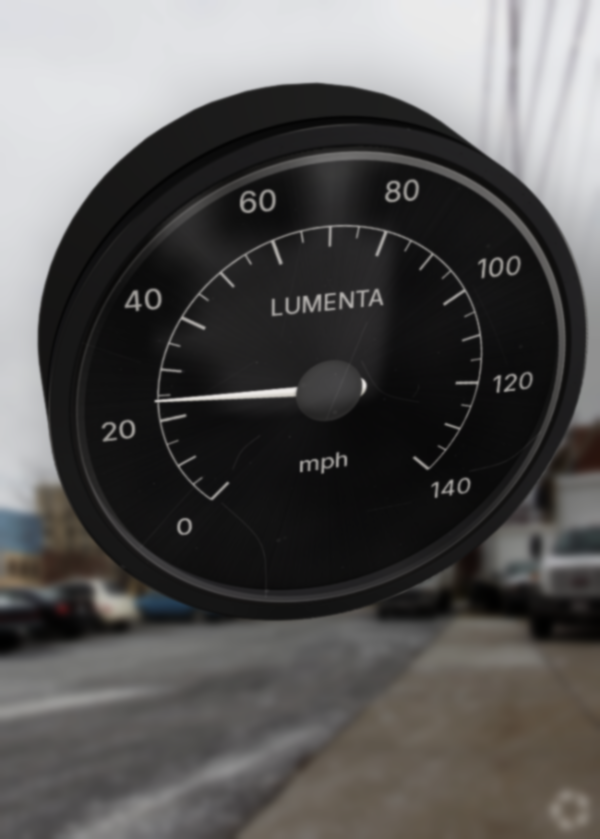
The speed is mph 25
